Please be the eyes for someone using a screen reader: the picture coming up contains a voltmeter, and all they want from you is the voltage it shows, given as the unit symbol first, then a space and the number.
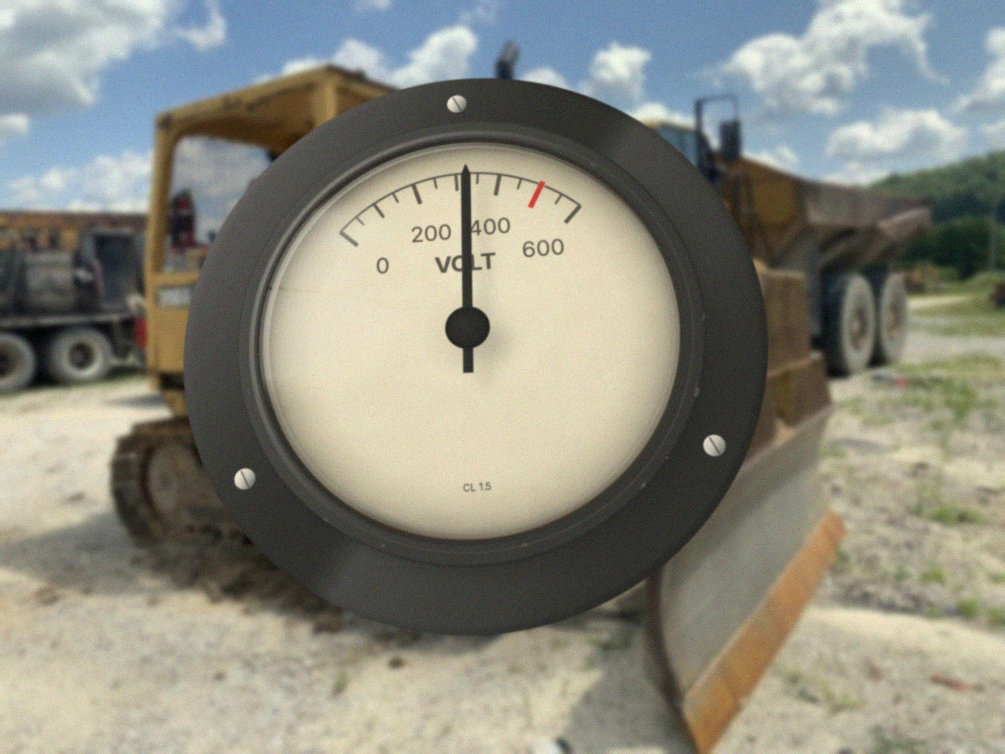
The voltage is V 325
